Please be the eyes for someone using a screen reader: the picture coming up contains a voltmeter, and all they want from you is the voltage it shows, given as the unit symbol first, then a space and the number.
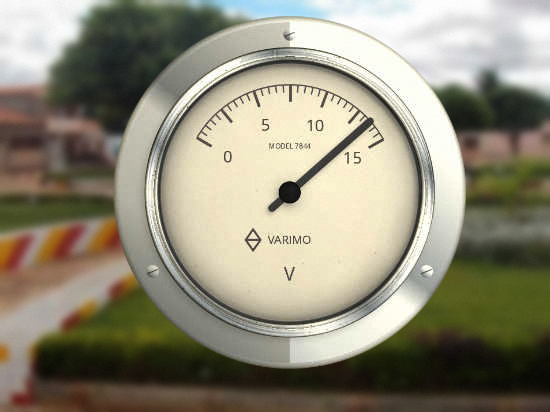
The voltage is V 13.5
